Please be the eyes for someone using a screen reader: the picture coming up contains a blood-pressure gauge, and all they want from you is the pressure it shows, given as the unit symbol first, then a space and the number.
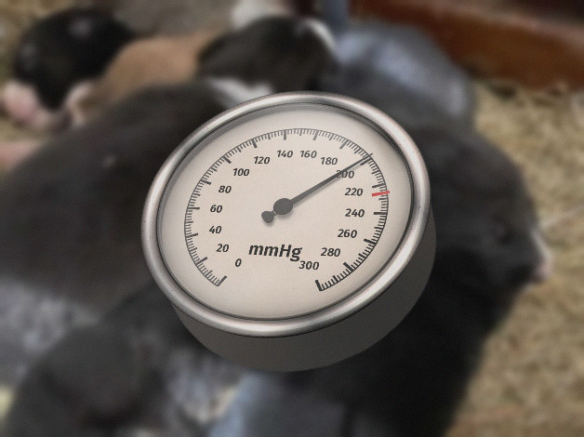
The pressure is mmHg 200
